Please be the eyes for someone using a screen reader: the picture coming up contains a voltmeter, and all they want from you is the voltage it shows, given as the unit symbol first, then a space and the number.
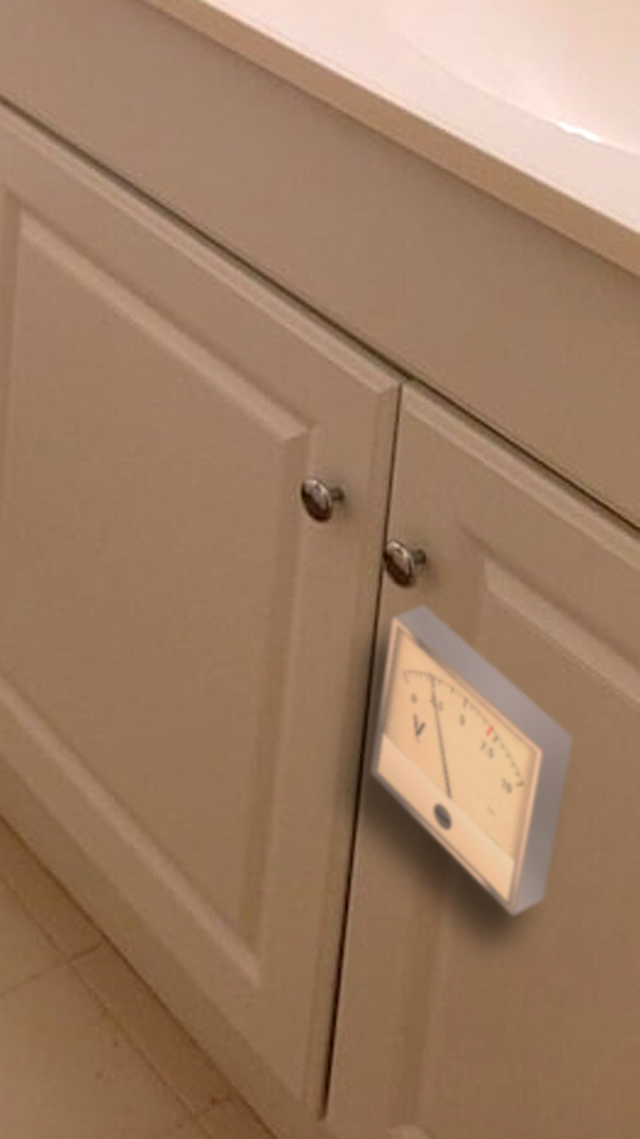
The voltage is V 2.5
